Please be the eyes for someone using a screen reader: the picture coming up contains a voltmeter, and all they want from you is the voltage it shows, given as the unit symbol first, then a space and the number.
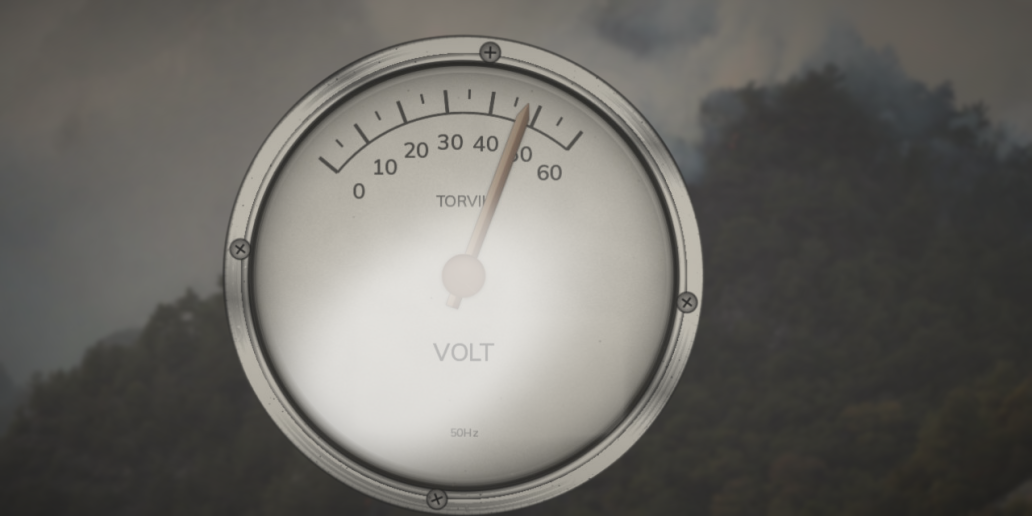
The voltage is V 47.5
